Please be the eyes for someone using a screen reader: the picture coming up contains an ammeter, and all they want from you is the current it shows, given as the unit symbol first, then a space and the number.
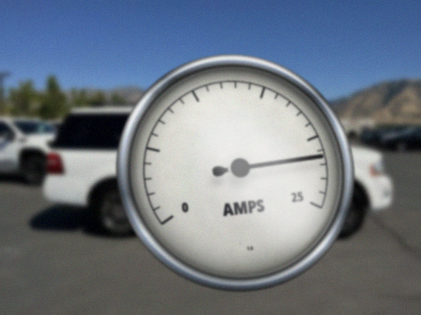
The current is A 21.5
